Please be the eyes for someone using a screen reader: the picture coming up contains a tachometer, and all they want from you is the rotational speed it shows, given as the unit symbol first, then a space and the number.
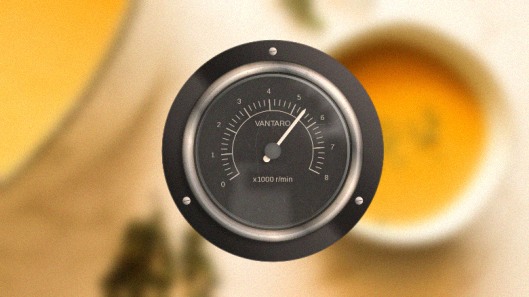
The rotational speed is rpm 5400
